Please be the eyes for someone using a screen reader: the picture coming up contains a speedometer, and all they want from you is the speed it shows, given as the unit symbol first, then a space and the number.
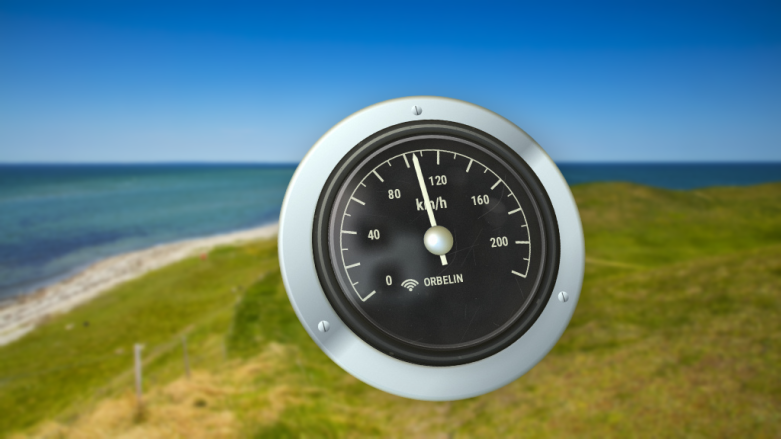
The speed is km/h 105
